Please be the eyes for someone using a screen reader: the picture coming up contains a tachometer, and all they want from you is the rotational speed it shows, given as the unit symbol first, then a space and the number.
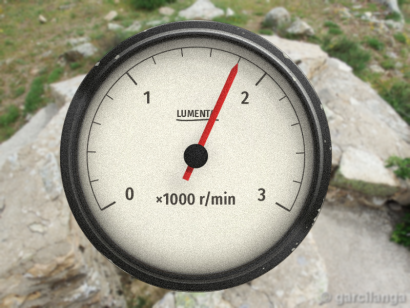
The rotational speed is rpm 1800
